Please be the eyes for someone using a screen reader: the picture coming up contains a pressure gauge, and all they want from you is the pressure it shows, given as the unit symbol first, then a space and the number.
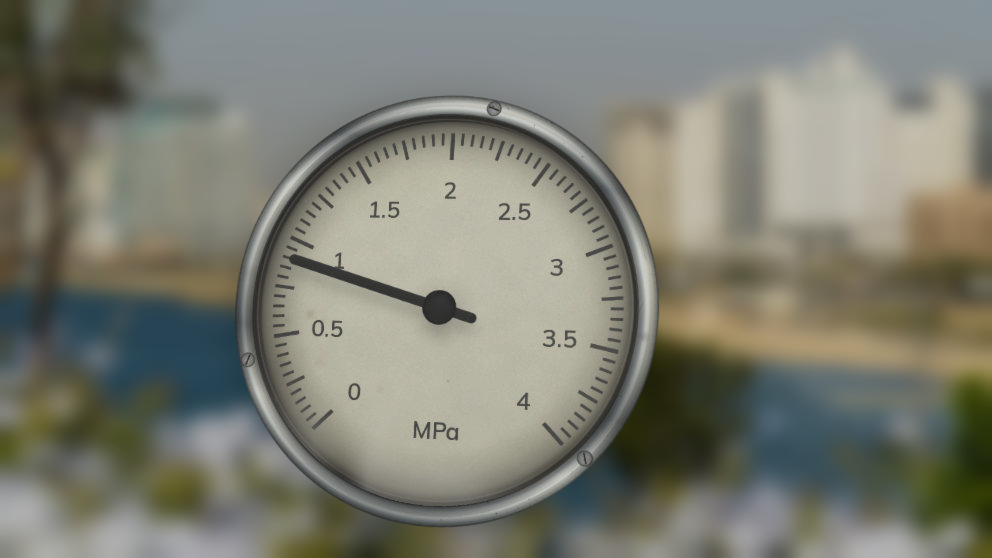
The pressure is MPa 0.9
